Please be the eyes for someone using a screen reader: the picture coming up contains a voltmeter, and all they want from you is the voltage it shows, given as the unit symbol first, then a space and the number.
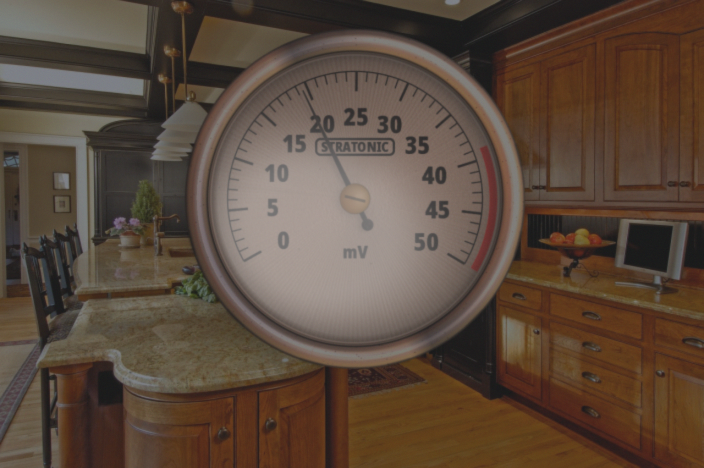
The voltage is mV 19.5
